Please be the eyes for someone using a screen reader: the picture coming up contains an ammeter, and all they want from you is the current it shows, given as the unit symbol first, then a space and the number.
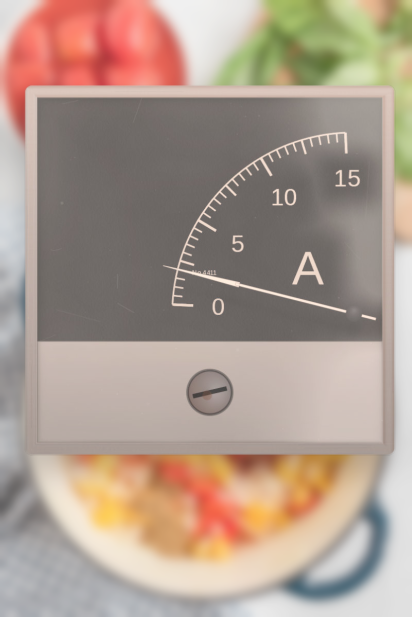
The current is A 2
